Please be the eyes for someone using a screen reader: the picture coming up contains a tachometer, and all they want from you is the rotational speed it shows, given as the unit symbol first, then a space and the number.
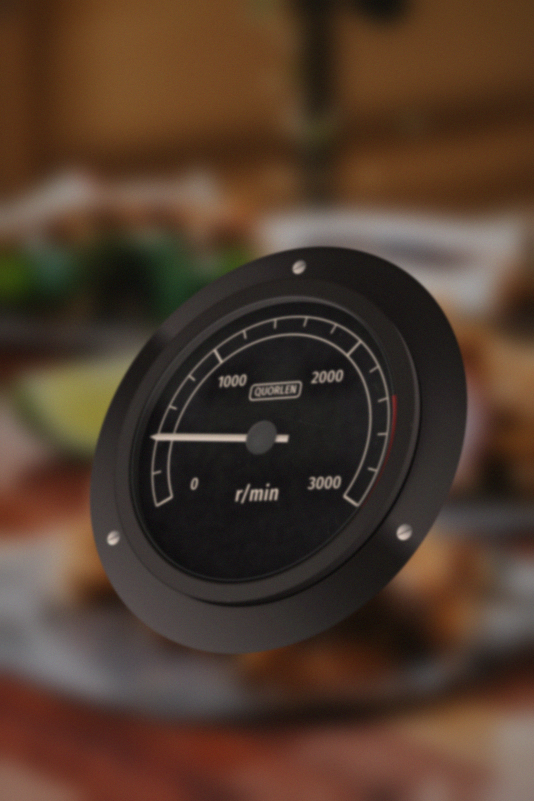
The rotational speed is rpm 400
